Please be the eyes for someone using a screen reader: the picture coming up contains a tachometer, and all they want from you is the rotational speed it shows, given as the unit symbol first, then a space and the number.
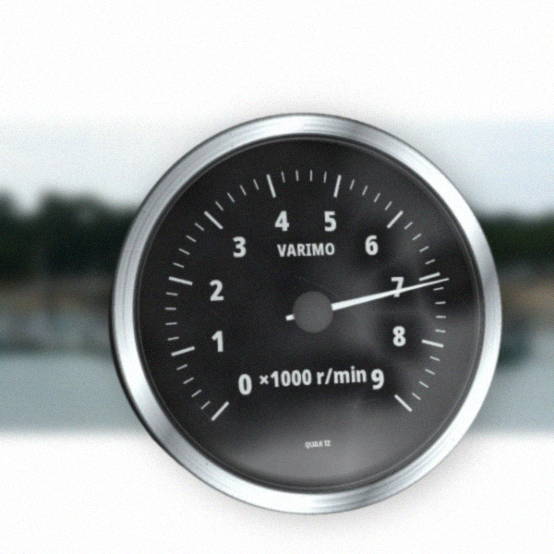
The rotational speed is rpm 7100
